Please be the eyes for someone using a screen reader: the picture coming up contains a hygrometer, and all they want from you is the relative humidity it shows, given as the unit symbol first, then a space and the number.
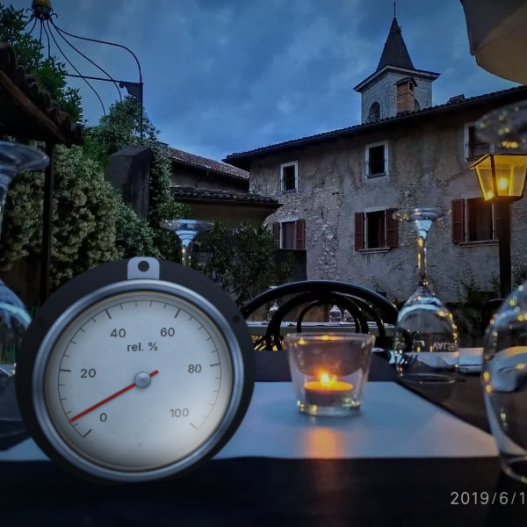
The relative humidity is % 6
